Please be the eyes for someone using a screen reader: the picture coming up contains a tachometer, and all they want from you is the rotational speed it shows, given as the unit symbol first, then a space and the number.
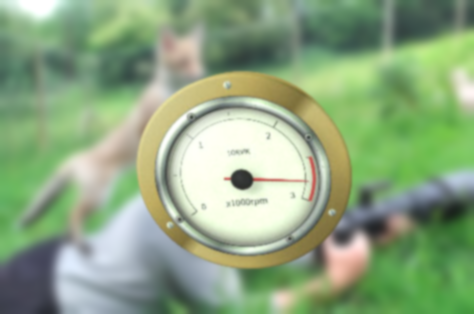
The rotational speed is rpm 2750
